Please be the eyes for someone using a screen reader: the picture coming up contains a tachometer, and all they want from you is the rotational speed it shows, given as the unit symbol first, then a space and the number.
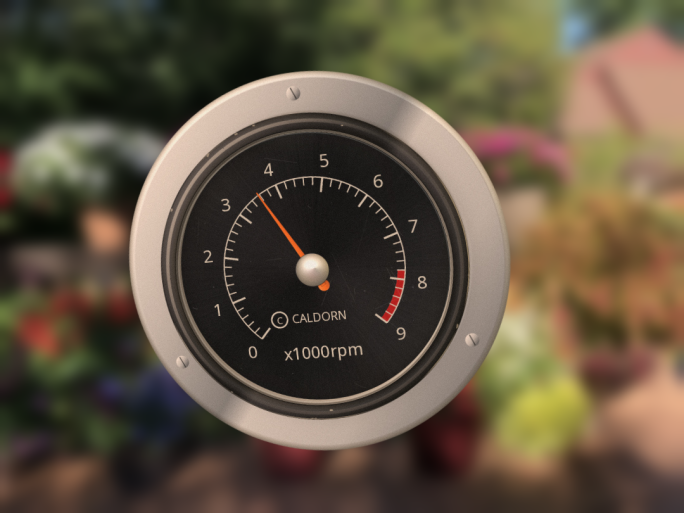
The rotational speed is rpm 3600
